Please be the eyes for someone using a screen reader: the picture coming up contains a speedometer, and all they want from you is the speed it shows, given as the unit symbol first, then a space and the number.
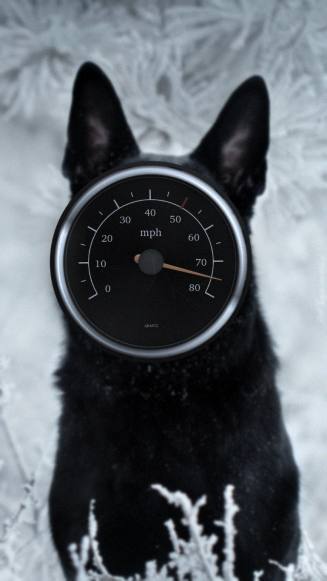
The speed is mph 75
